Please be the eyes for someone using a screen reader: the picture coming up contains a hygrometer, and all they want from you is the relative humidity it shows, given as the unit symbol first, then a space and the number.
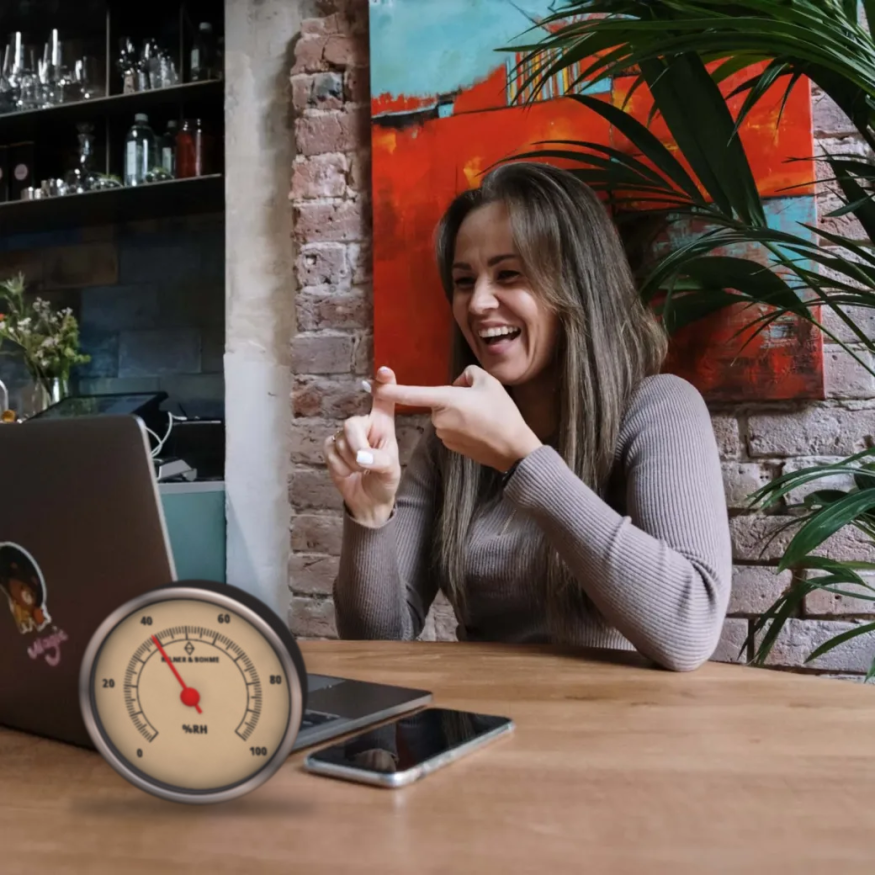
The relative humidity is % 40
